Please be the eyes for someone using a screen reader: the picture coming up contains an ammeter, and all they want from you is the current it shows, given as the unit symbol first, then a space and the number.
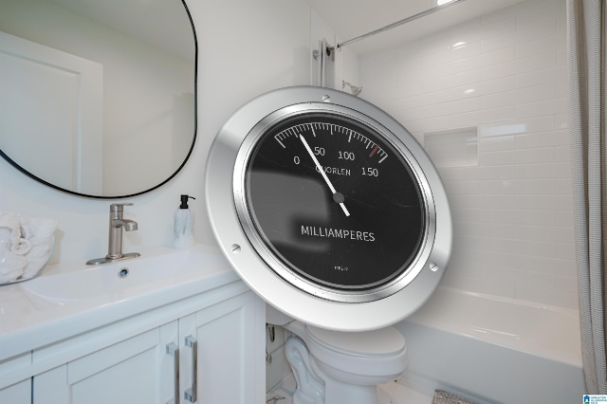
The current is mA 25
